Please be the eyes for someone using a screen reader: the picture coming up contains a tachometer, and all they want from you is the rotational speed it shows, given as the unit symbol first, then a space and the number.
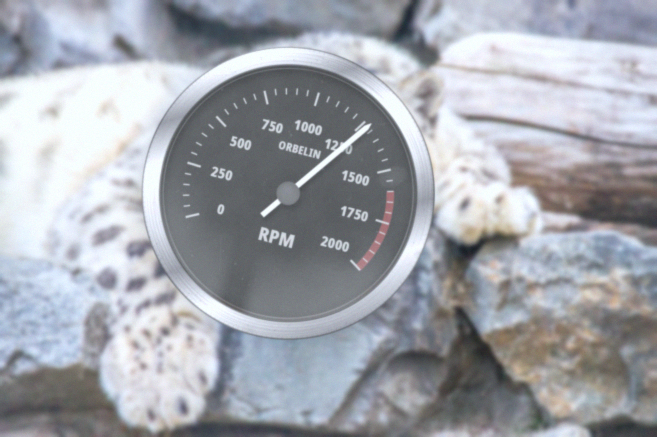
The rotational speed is rpm 1275
